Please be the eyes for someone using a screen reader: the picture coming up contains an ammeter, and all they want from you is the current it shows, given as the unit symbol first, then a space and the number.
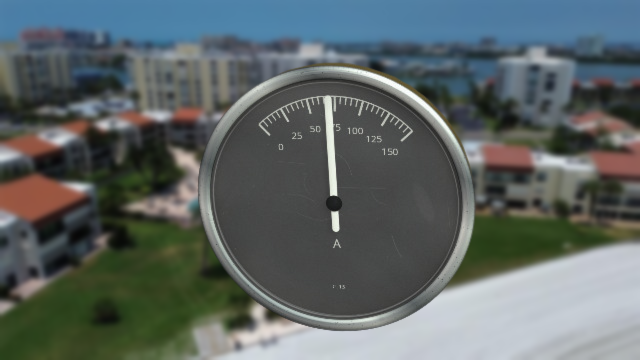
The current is A 70
